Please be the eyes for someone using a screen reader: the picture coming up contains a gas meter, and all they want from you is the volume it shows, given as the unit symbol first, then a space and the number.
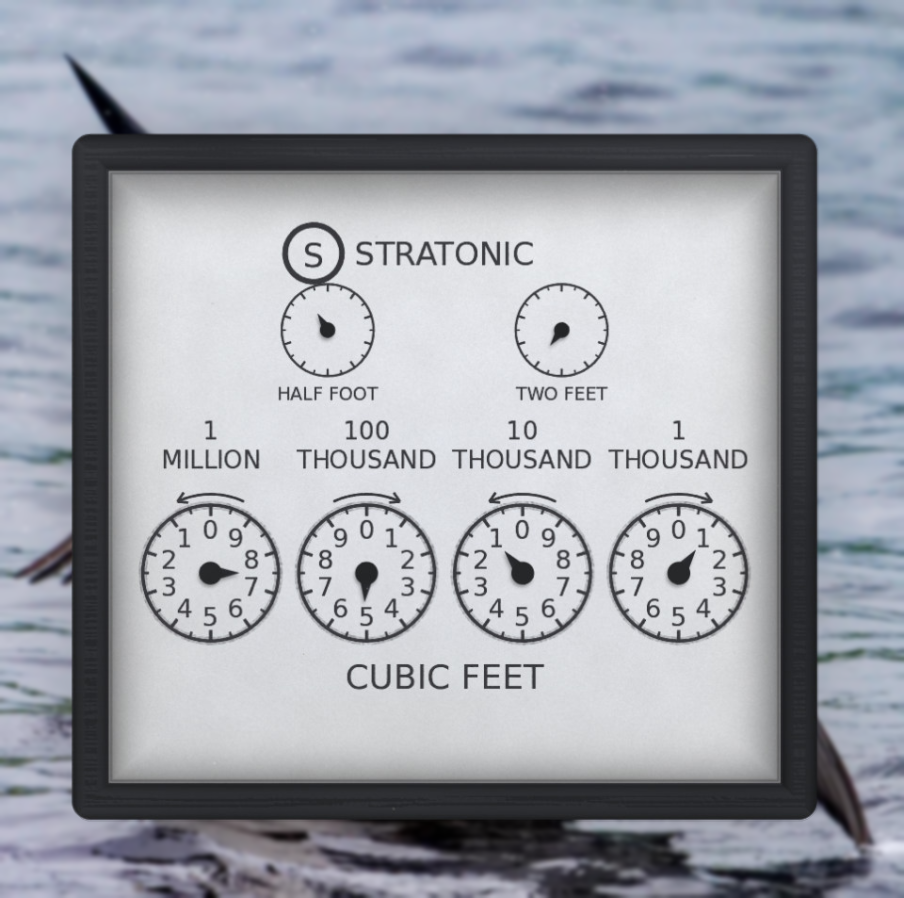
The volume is ft³ 751100
